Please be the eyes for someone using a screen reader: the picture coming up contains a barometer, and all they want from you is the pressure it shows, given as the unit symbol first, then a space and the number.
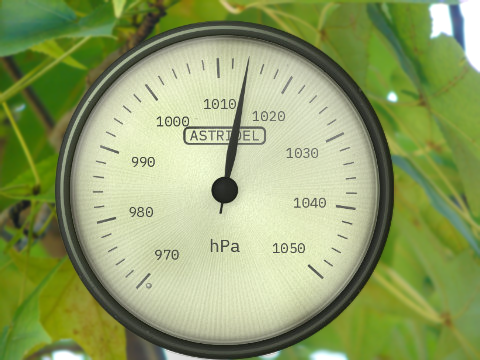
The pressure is hPa 1014
